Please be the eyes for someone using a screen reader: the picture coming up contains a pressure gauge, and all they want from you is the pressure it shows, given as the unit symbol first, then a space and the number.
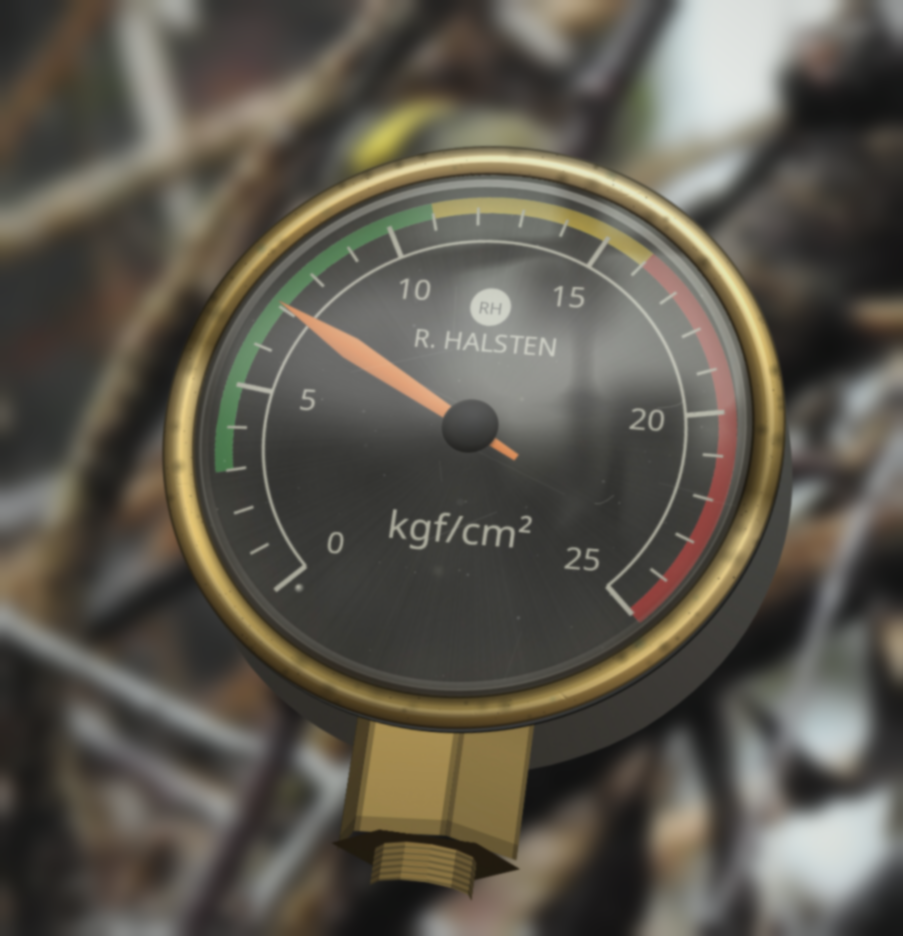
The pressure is kg/cm² 7
